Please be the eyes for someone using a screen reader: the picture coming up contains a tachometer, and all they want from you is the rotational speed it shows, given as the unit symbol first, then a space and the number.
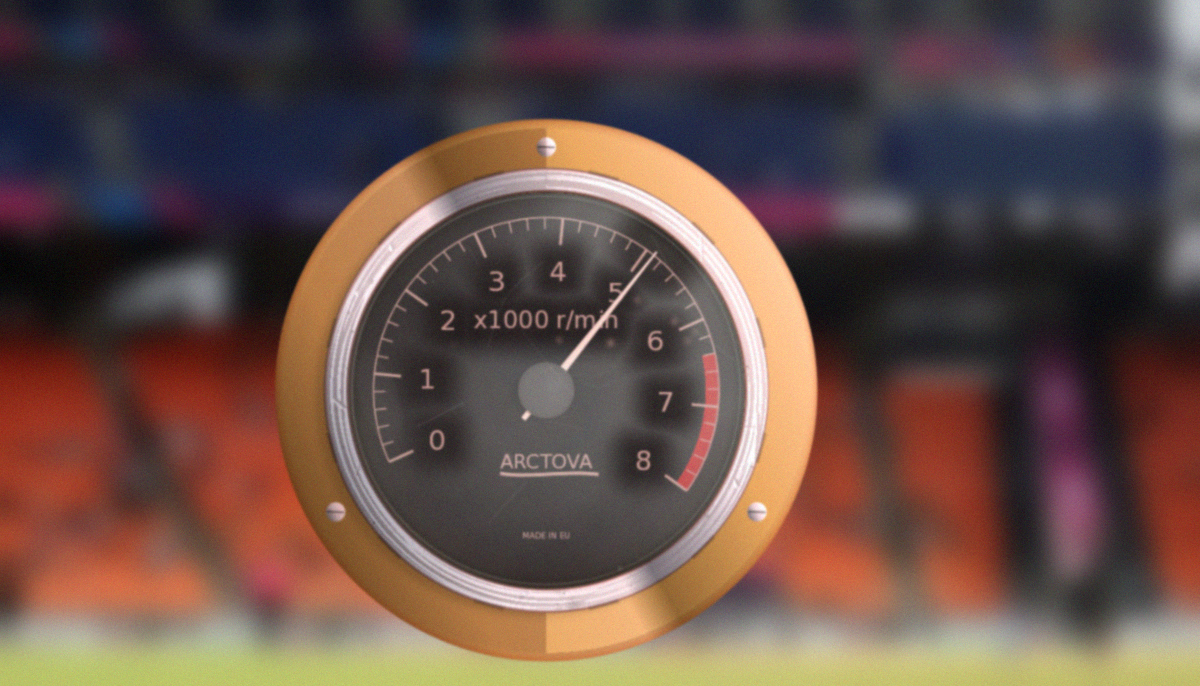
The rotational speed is rpm 5100
